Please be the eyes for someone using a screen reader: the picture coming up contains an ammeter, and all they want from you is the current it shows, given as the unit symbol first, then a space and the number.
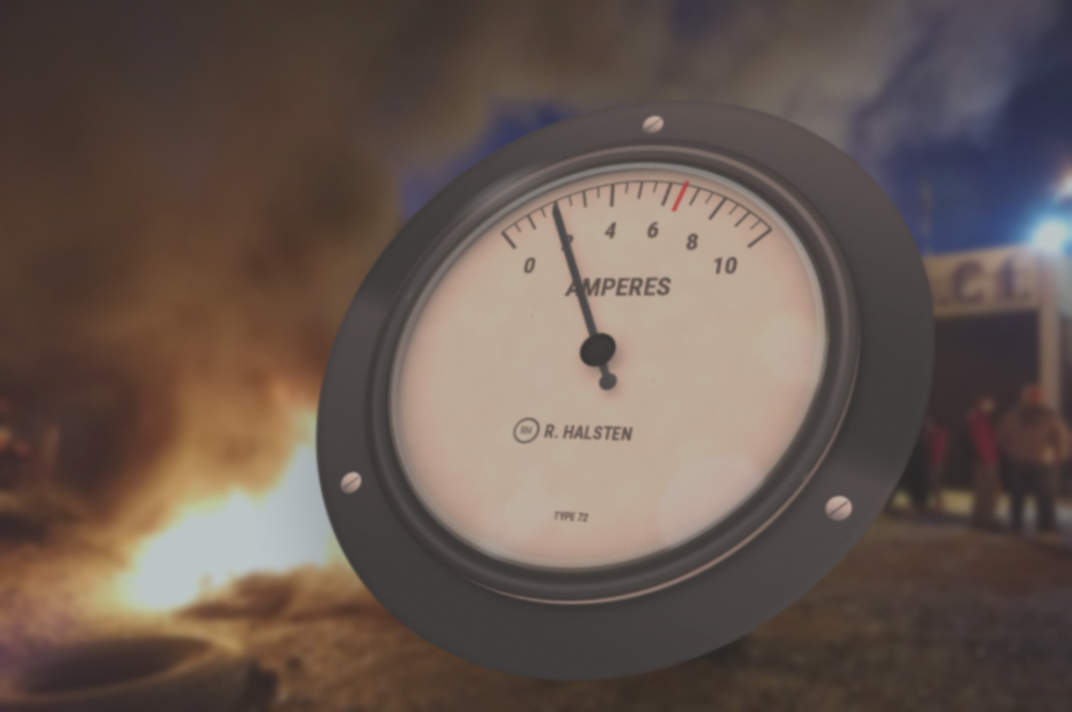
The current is A 2
